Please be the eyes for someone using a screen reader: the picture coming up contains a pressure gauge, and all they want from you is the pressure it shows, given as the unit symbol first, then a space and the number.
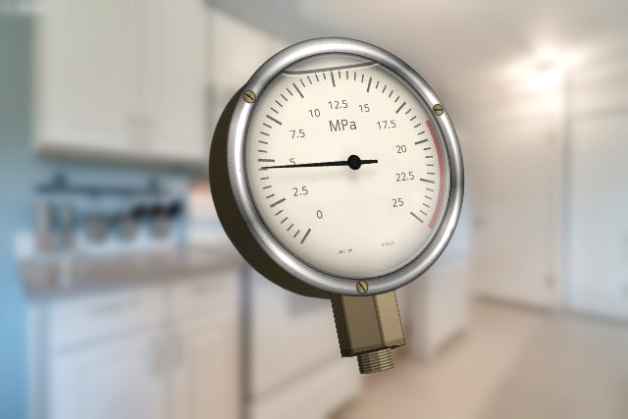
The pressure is MPa 4.5
